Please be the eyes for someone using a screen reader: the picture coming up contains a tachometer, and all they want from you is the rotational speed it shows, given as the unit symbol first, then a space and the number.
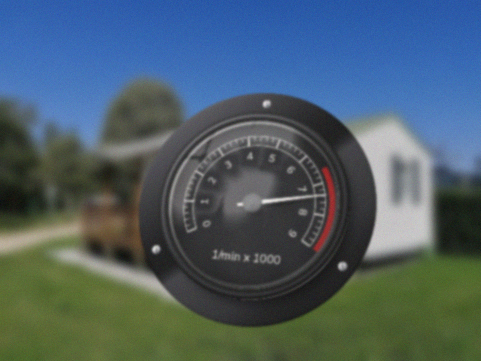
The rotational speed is rpm 7400
